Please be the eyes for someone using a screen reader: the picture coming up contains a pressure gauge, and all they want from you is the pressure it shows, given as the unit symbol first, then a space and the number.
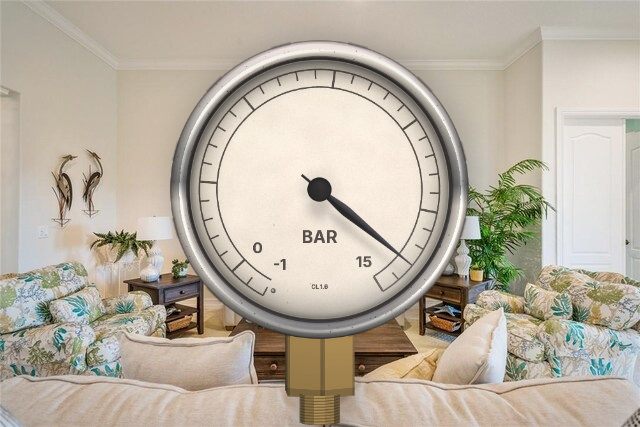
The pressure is bar 14
